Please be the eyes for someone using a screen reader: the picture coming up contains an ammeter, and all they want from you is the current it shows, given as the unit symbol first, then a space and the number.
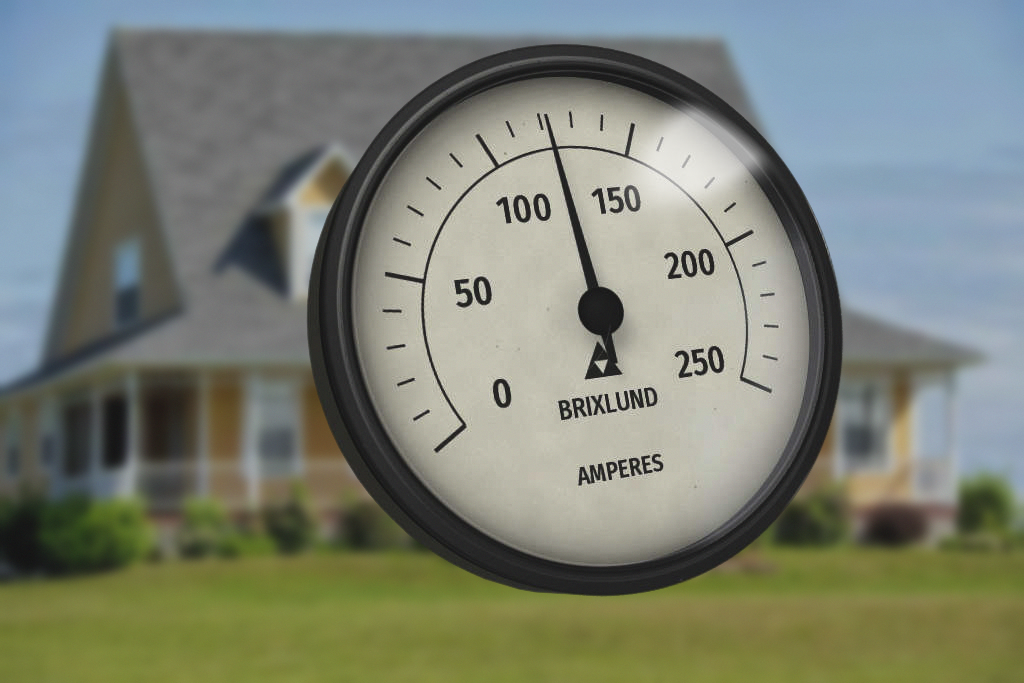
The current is A 120
